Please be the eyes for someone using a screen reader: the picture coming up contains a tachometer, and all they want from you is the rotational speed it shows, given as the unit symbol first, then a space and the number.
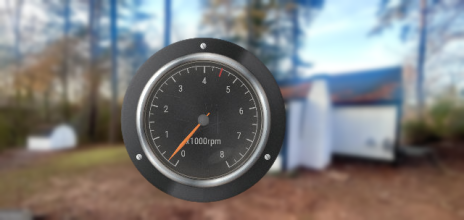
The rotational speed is rpm 250
